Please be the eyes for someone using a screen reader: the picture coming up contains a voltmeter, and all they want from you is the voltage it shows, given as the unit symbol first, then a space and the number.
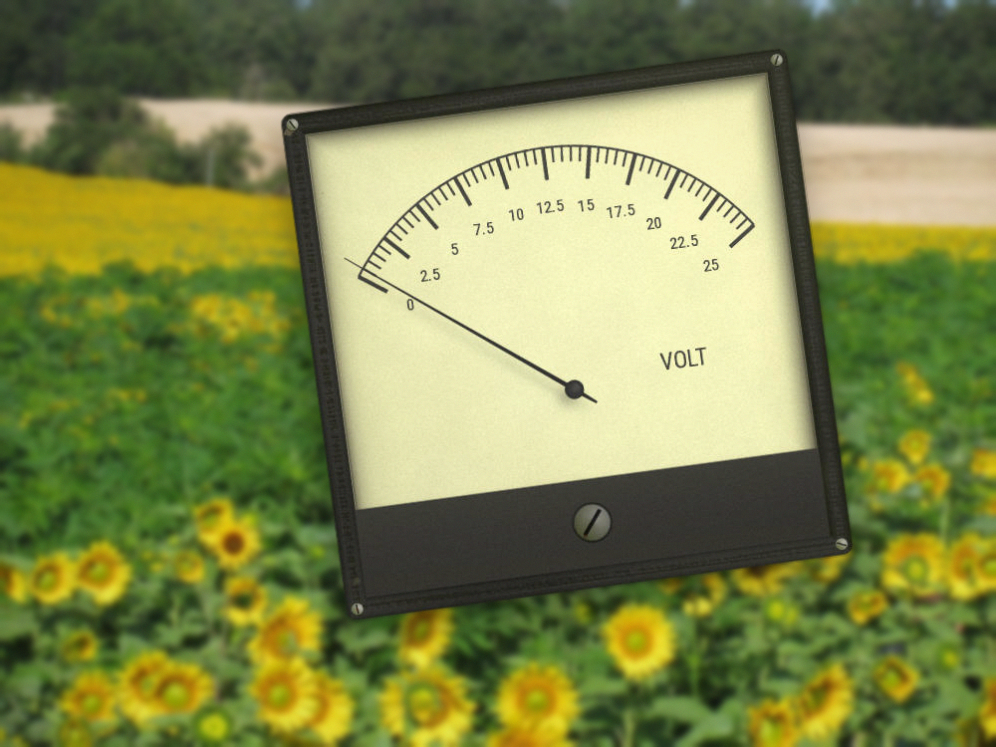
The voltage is V 0.5
